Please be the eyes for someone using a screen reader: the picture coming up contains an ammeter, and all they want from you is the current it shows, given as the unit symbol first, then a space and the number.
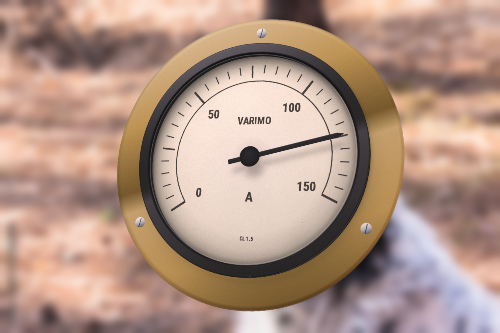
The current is A 125
